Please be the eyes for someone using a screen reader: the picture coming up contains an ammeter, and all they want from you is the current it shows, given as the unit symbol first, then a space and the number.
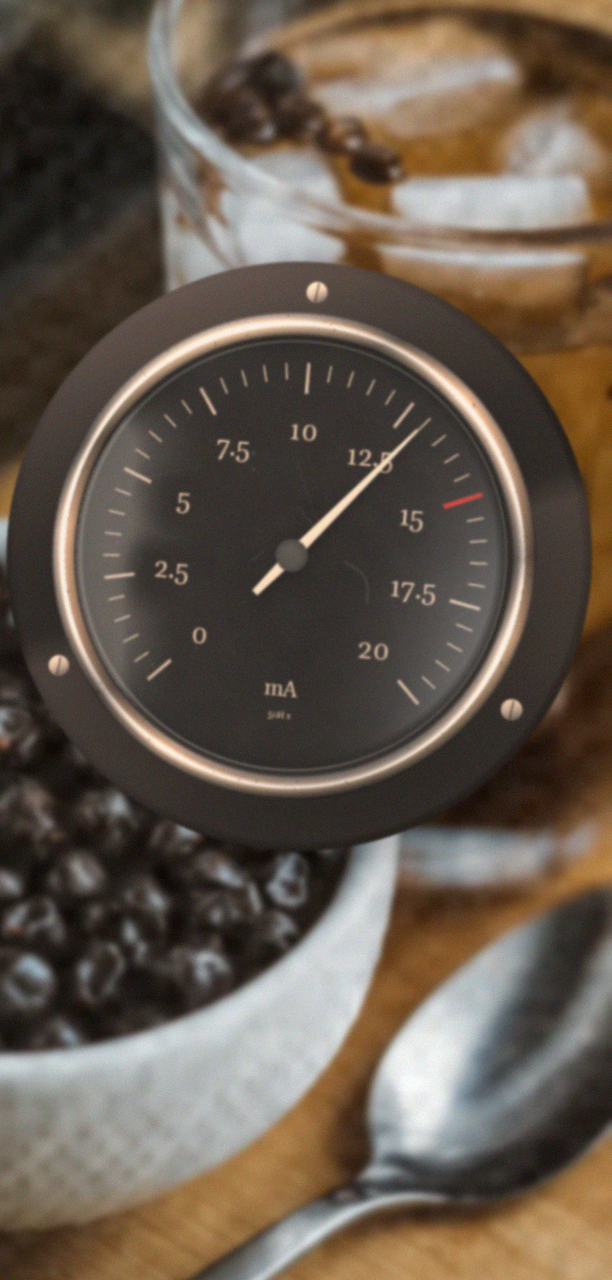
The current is mA 13
